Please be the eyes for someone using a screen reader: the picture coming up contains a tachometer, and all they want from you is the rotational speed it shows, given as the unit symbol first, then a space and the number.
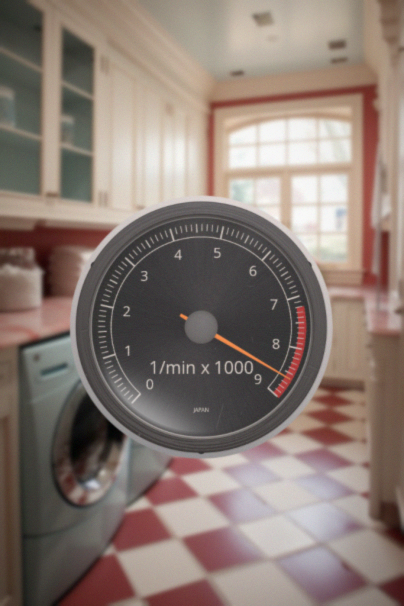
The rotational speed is rpm 8600
